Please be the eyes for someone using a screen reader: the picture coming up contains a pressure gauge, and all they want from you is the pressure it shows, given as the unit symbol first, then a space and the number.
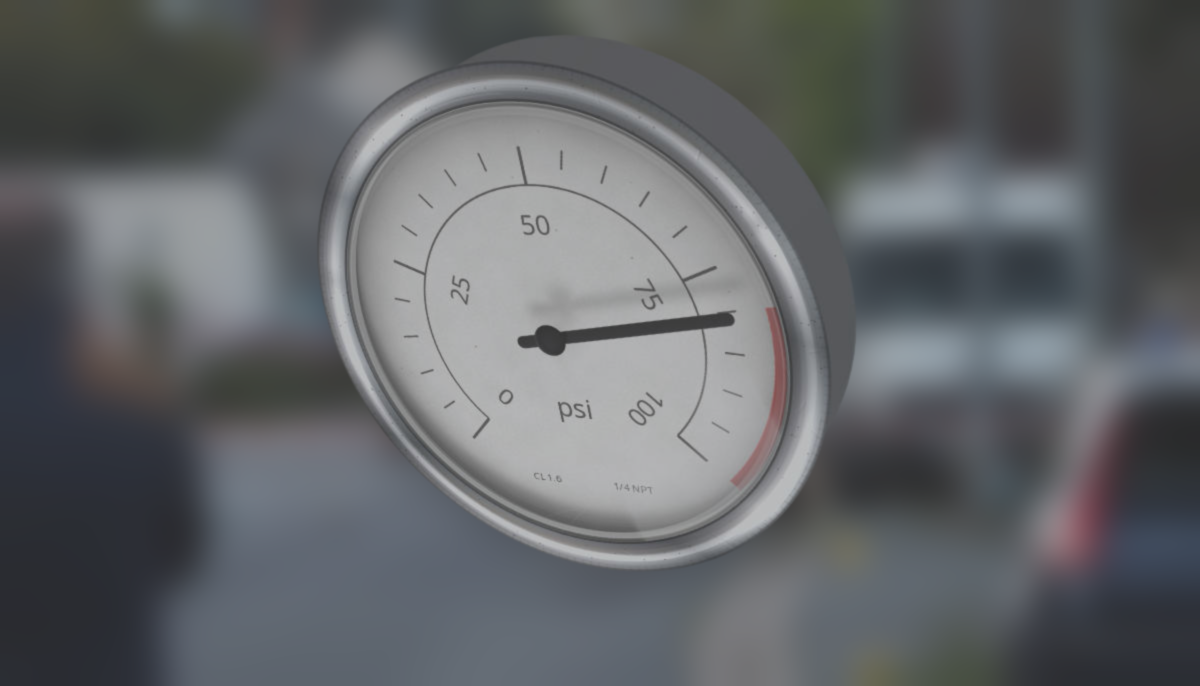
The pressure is psi 80
